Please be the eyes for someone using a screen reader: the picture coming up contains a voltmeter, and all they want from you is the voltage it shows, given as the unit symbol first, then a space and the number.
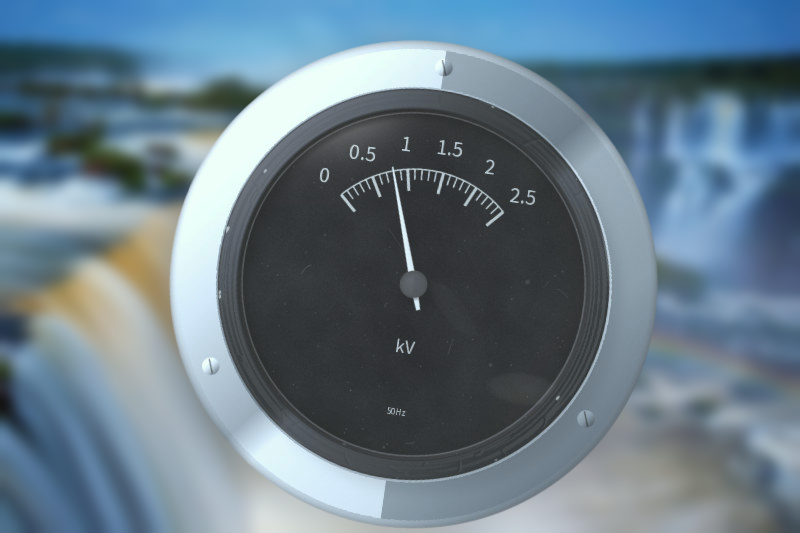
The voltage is kV 0.8
